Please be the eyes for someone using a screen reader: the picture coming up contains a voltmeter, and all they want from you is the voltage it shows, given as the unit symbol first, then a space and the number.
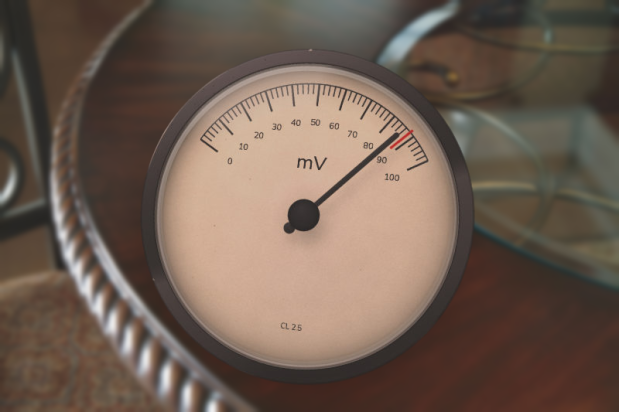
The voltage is mV 86
